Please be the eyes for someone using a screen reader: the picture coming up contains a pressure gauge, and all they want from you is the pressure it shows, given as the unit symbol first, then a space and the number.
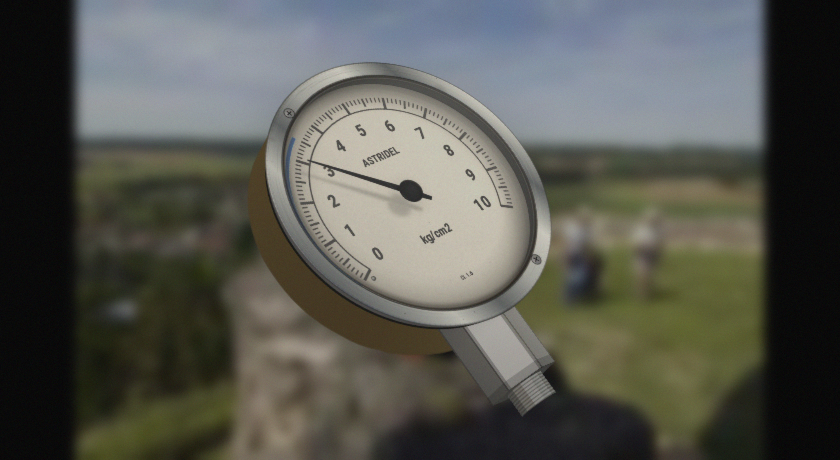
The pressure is kg/cm² 3
